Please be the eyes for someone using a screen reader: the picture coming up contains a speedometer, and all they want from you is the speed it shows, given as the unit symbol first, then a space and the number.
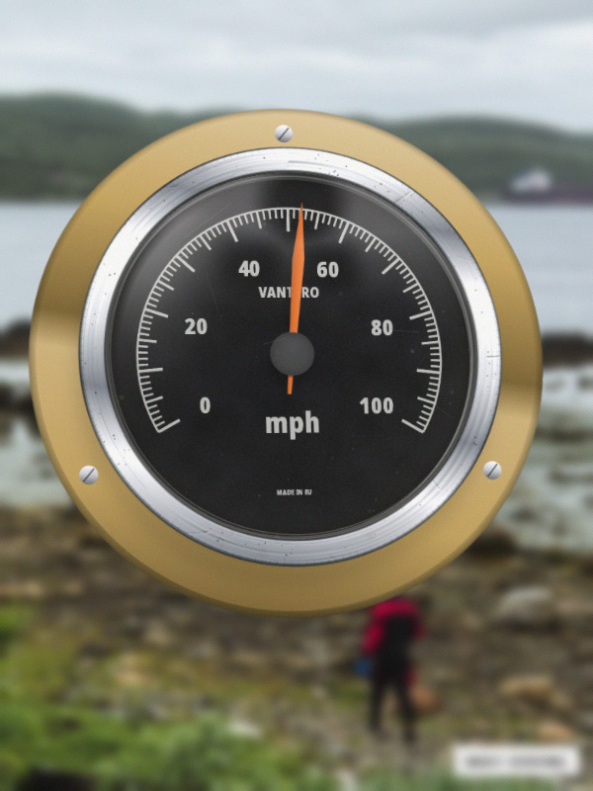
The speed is mph 52
